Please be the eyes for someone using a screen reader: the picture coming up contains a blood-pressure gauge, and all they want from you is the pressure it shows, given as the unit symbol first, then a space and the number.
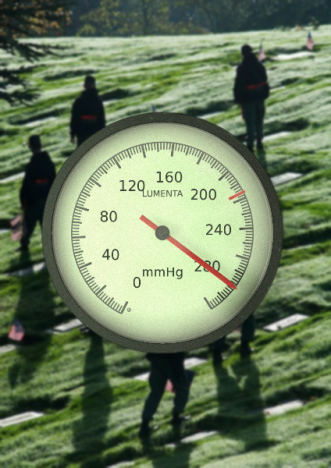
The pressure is mmHg 280
